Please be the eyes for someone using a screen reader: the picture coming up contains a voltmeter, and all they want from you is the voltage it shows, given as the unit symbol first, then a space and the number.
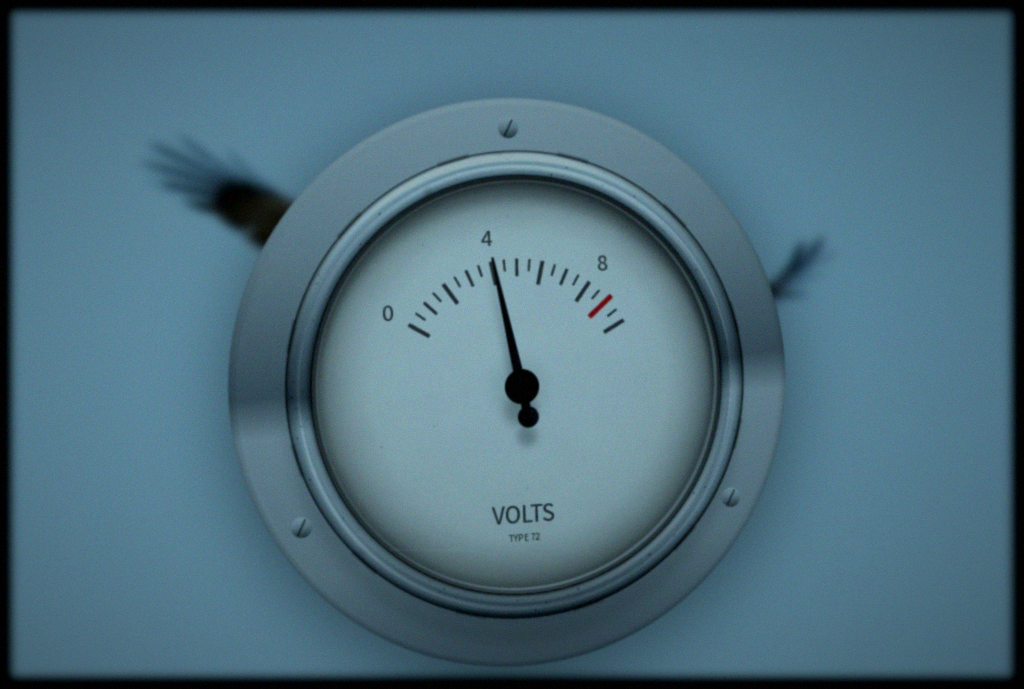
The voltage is V 4
